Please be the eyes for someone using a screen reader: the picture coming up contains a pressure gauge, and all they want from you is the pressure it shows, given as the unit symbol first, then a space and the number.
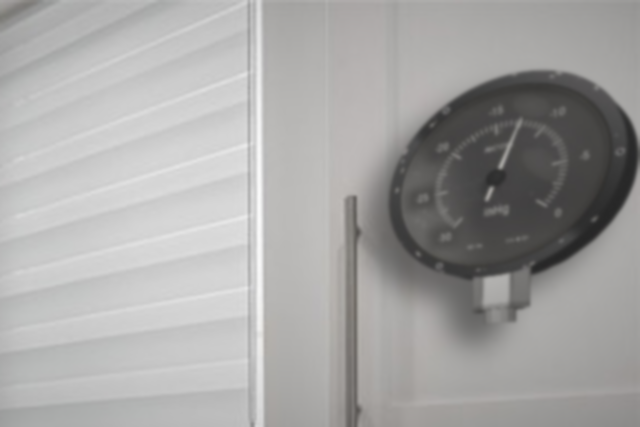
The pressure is inHg -12.5
